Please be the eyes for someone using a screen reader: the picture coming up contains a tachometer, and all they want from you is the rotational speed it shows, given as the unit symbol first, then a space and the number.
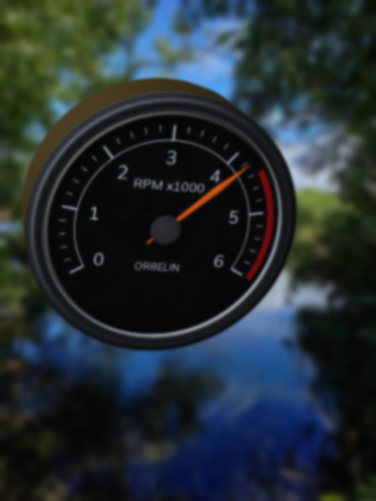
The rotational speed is rpm 4200
